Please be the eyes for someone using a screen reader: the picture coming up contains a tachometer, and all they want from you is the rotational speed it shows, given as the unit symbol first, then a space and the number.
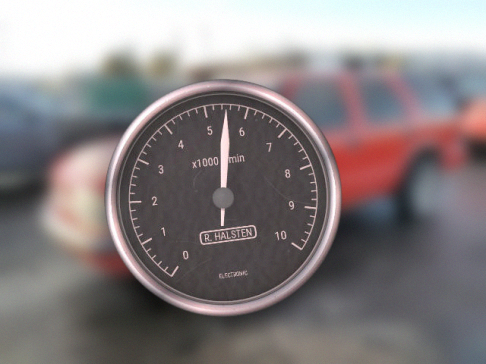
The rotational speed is rpm 5500
